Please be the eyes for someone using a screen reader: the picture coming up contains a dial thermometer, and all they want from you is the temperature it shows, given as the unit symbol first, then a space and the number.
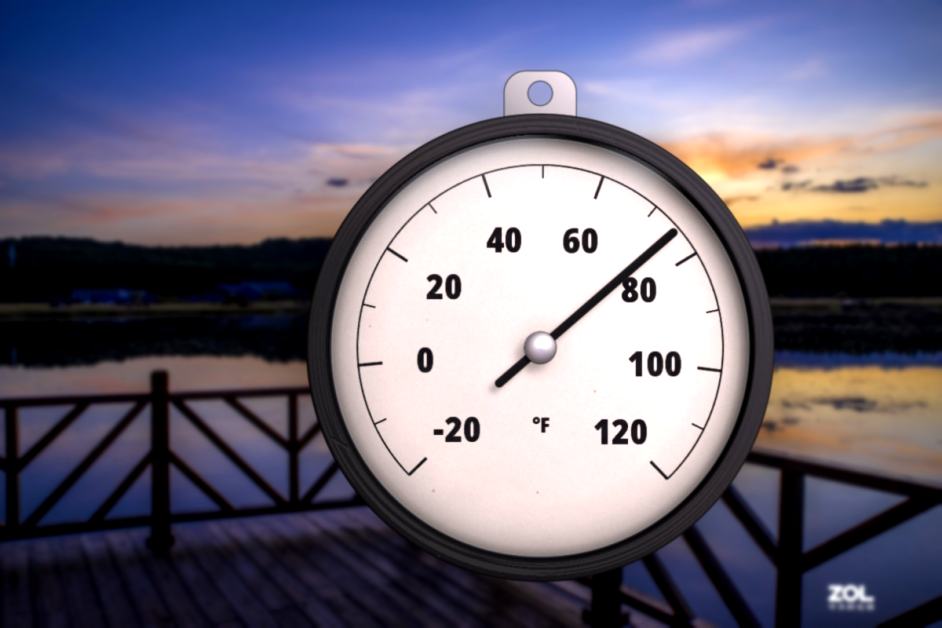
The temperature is °F 75
